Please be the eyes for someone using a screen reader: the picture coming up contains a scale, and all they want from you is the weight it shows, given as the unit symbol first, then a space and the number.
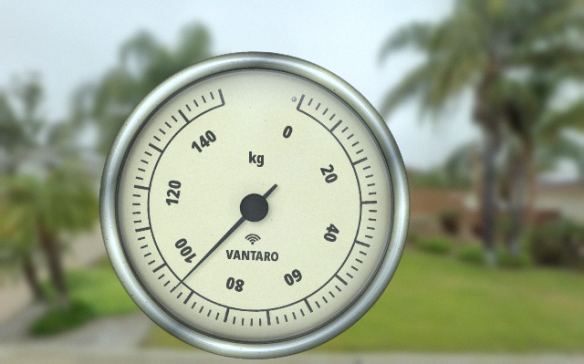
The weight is kg 94
